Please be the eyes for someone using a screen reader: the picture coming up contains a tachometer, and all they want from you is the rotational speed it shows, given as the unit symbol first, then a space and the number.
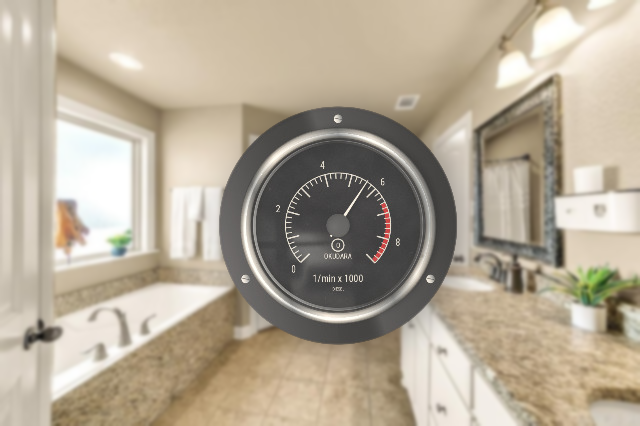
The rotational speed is rpm 5600
